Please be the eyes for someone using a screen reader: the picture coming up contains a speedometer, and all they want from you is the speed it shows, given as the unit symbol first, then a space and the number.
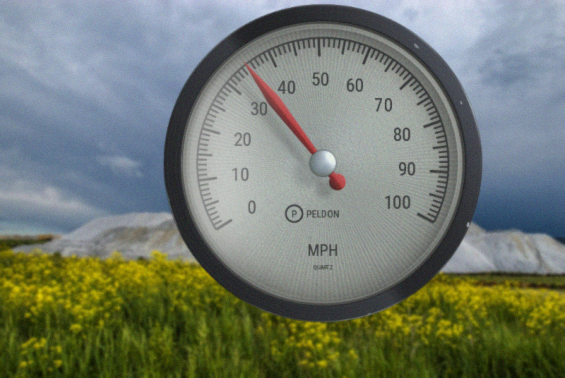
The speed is mph 35
